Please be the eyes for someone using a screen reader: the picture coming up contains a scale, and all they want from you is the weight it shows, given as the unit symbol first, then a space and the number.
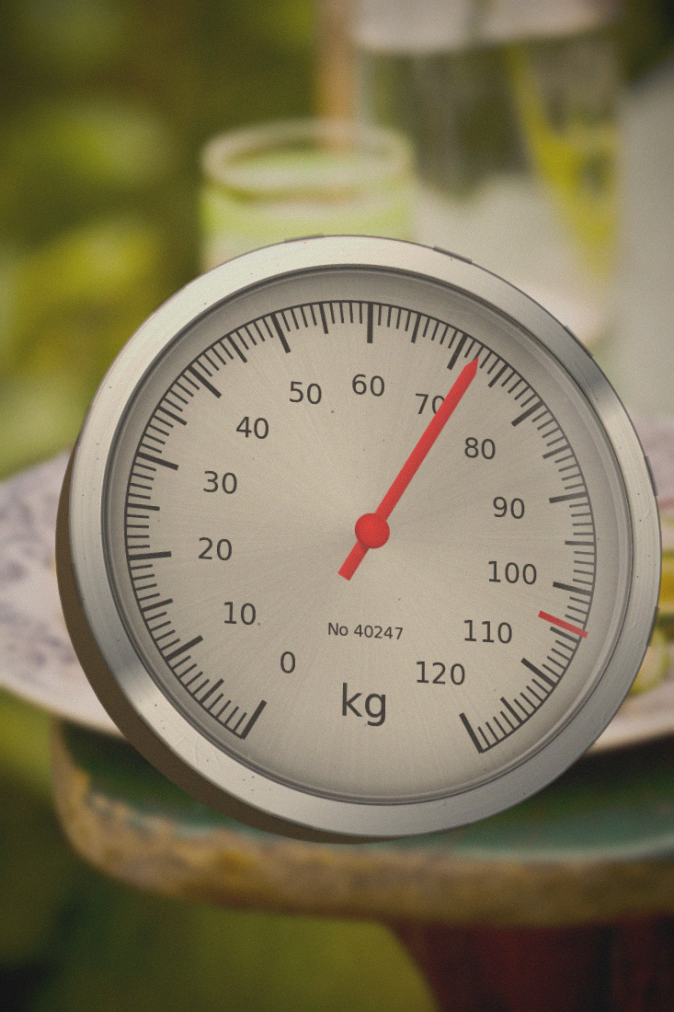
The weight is kg 72
